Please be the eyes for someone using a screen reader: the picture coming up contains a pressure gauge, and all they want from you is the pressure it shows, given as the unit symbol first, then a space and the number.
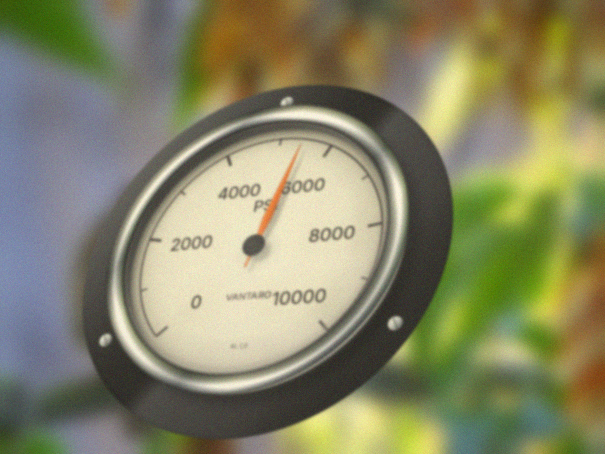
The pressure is psi 5500
